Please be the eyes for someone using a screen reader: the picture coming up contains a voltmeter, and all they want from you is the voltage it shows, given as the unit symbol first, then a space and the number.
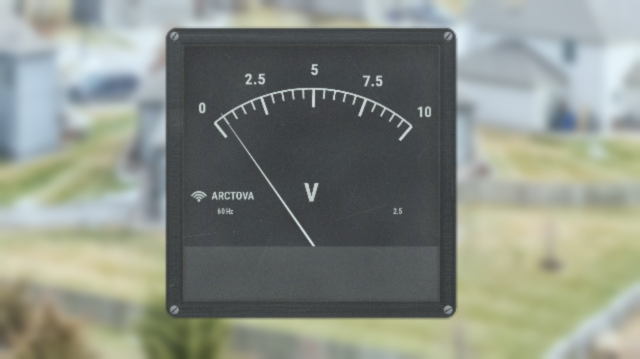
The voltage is V 0.5
